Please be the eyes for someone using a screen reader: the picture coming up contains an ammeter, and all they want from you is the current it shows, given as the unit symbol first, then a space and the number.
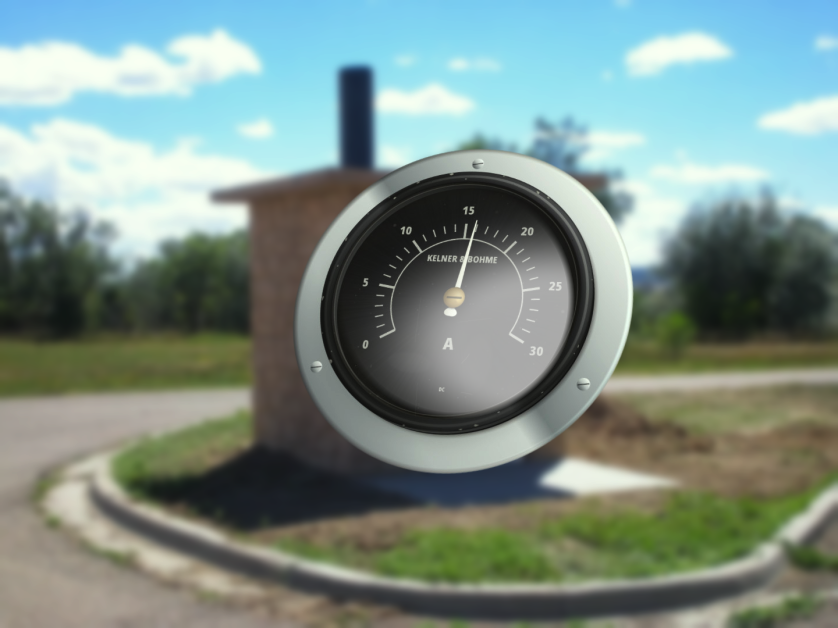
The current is A 16
